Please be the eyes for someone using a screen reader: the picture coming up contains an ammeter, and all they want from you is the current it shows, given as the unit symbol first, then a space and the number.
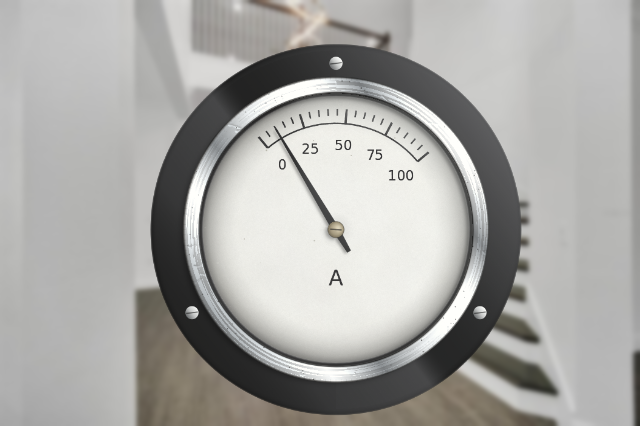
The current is A 10
